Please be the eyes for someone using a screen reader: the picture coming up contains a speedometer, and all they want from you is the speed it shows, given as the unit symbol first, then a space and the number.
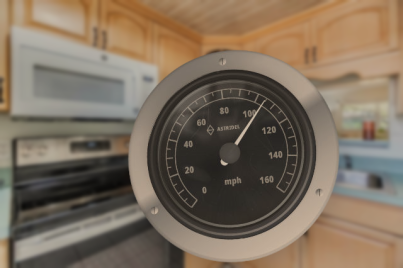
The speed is mph 105
